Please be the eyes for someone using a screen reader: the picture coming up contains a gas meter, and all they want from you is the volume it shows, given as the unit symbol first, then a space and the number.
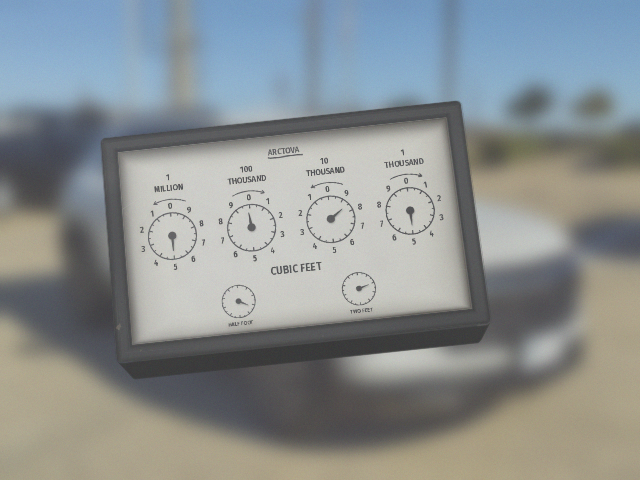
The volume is ft³ 498500
